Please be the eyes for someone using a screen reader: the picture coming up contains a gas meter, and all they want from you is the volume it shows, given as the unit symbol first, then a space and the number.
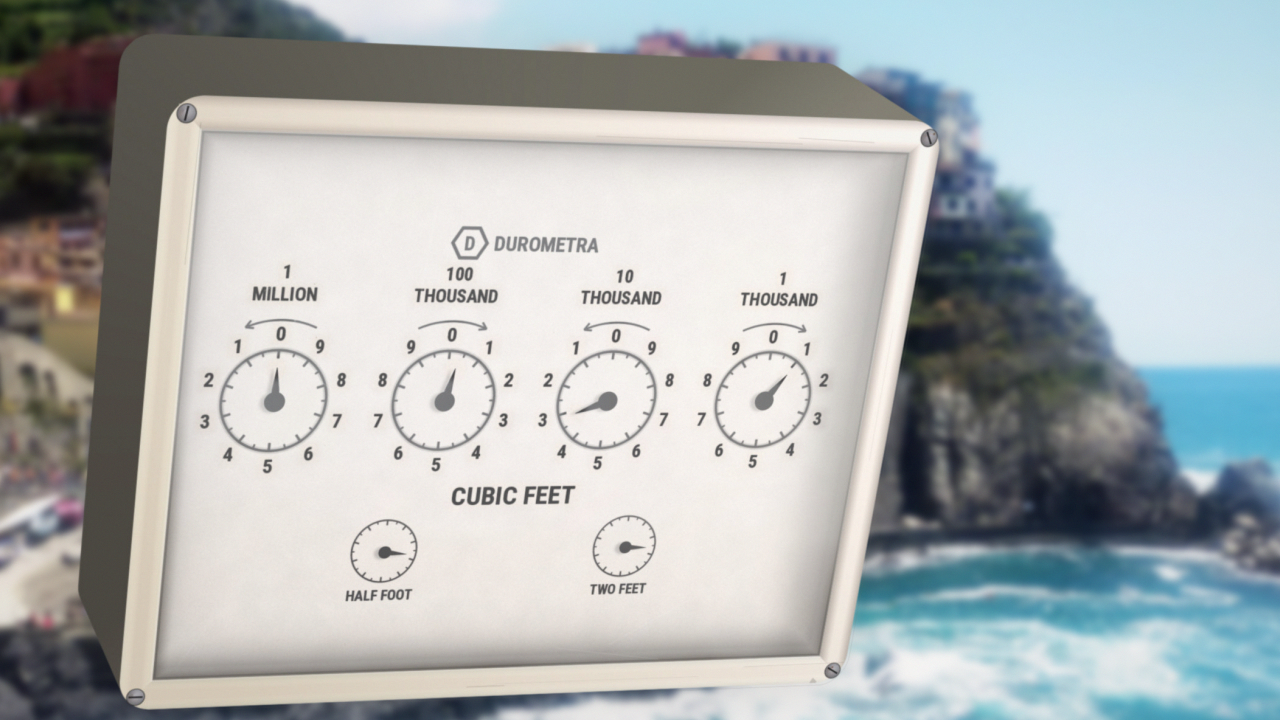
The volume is ft³ 3100
